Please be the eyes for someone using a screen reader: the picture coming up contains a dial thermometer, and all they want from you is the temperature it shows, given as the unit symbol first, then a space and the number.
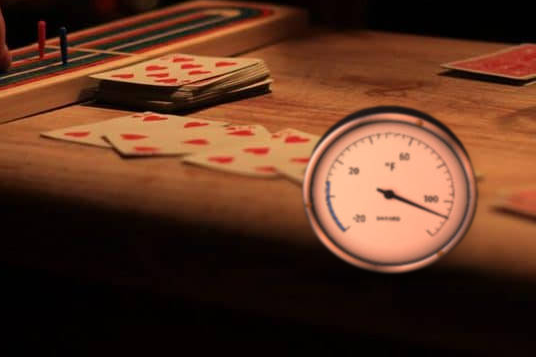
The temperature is °F 108
